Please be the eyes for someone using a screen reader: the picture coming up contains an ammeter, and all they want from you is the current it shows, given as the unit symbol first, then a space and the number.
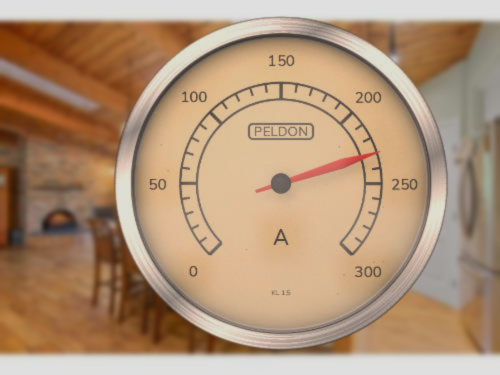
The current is A 230
